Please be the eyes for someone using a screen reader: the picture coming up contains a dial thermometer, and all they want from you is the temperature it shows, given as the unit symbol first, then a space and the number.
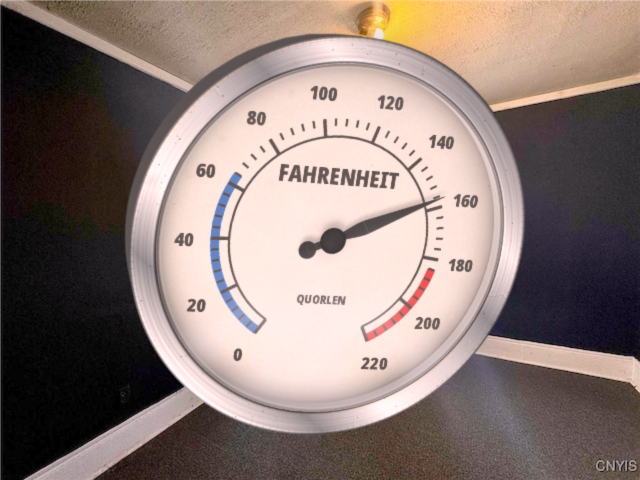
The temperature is °F 156
